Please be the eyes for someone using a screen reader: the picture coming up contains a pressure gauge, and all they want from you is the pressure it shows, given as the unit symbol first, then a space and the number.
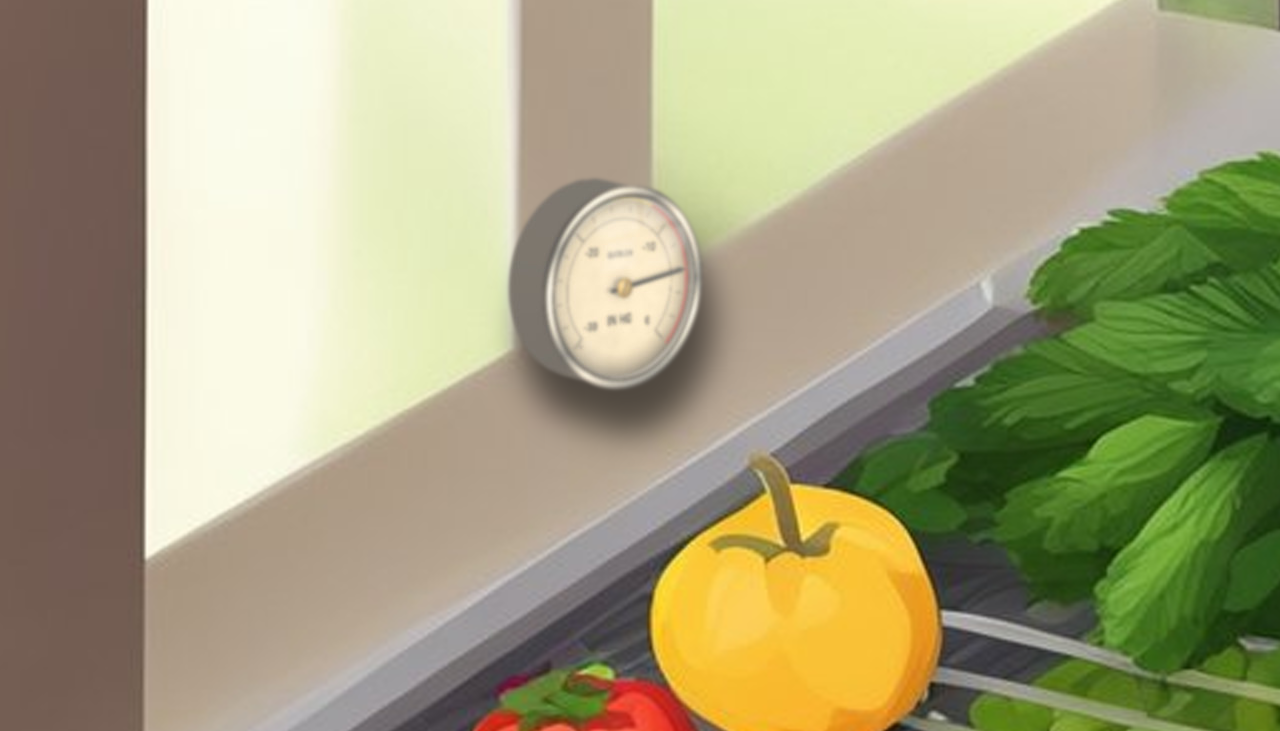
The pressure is inHg -6
